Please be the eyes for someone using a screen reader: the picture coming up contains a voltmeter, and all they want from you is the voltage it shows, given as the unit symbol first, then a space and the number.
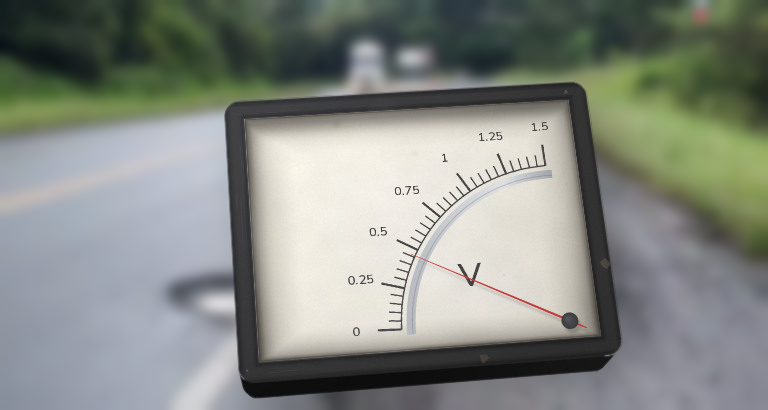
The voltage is V 0.45
